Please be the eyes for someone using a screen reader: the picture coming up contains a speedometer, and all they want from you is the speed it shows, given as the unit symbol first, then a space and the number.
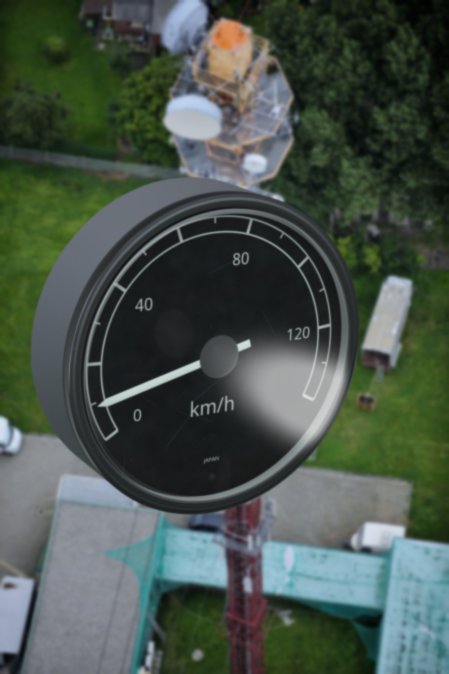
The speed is km/h 10
